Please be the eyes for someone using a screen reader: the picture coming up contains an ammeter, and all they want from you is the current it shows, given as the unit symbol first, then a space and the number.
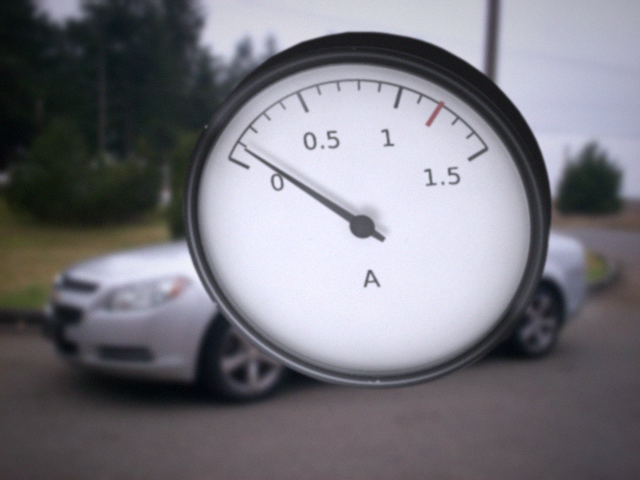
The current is A 0.1
